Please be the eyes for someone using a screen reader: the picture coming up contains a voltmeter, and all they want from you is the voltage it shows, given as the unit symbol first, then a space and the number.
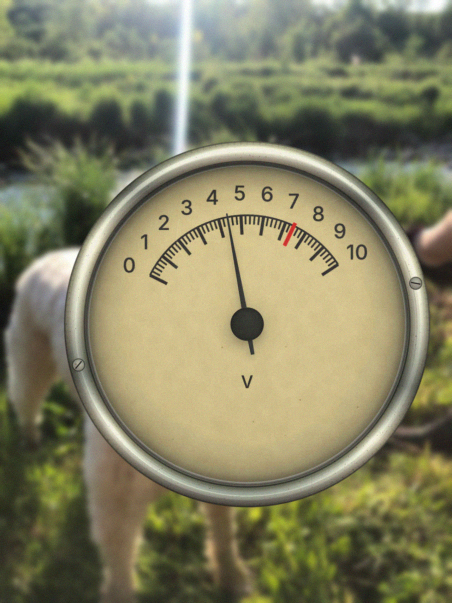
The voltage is V 4.4
